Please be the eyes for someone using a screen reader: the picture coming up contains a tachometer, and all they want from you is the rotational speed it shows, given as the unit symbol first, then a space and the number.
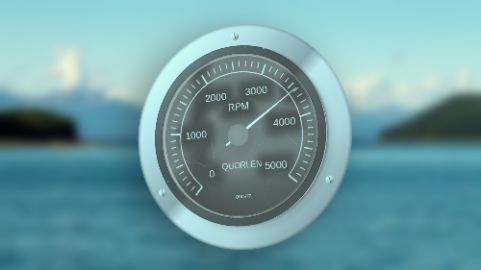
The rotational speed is rpm 3600
